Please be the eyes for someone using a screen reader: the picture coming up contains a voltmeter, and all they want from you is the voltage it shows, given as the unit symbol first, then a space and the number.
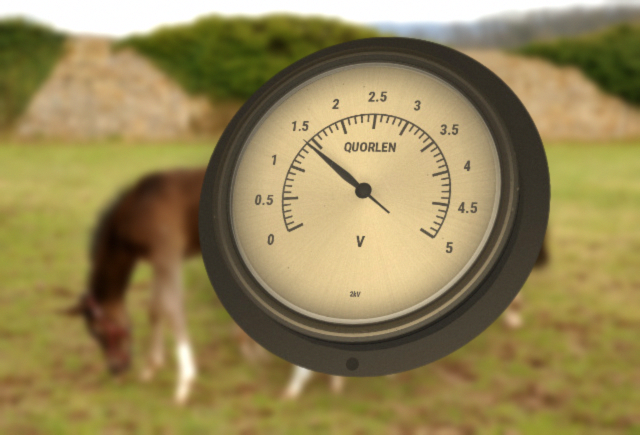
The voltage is V 1.4
